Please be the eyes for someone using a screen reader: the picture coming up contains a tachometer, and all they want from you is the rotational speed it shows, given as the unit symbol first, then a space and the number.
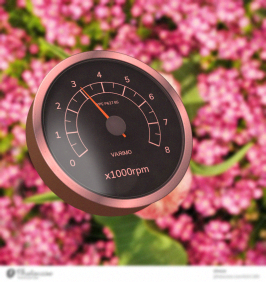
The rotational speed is rpm 3000
